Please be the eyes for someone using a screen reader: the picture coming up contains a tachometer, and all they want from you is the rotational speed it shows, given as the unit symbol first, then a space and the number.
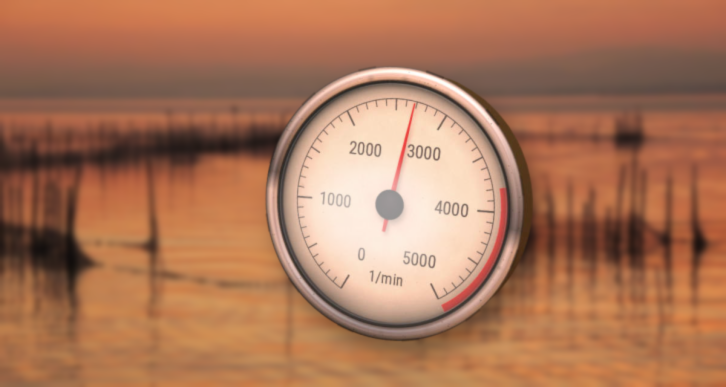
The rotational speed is rpm 2700
